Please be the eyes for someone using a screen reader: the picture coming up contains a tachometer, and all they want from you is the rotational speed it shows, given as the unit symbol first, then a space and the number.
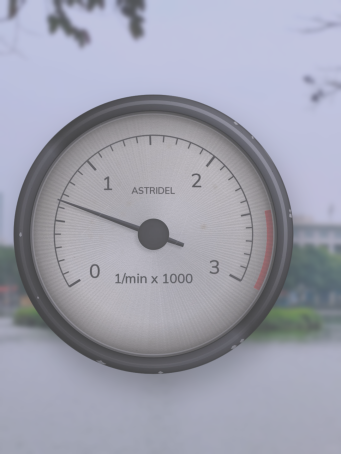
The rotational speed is rpm 650
